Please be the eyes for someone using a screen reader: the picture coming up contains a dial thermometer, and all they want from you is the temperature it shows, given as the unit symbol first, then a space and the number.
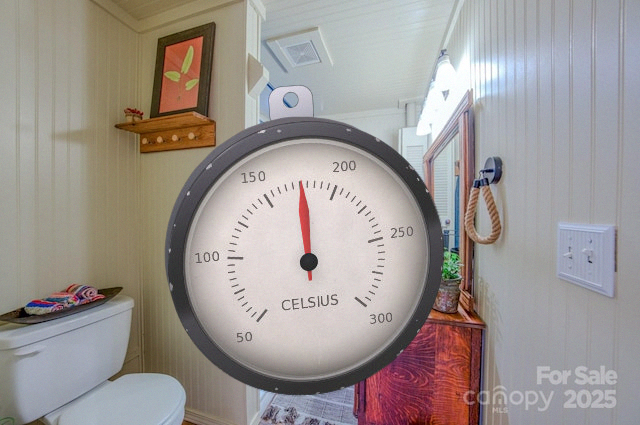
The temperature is °C 175
